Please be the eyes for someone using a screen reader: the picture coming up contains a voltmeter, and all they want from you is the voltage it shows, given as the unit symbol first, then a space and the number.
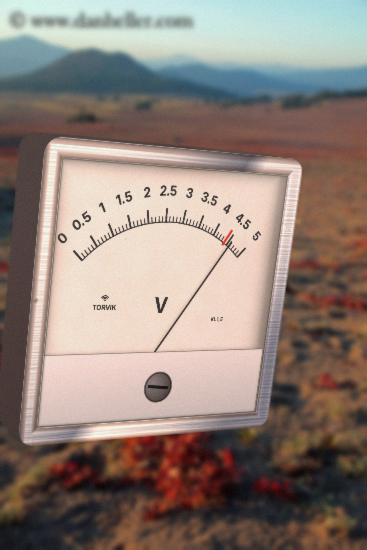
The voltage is V 4.5
